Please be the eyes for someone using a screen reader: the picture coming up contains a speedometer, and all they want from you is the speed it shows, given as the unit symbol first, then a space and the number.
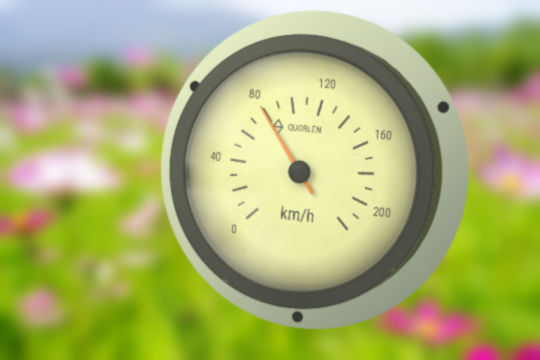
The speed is km/h 80
